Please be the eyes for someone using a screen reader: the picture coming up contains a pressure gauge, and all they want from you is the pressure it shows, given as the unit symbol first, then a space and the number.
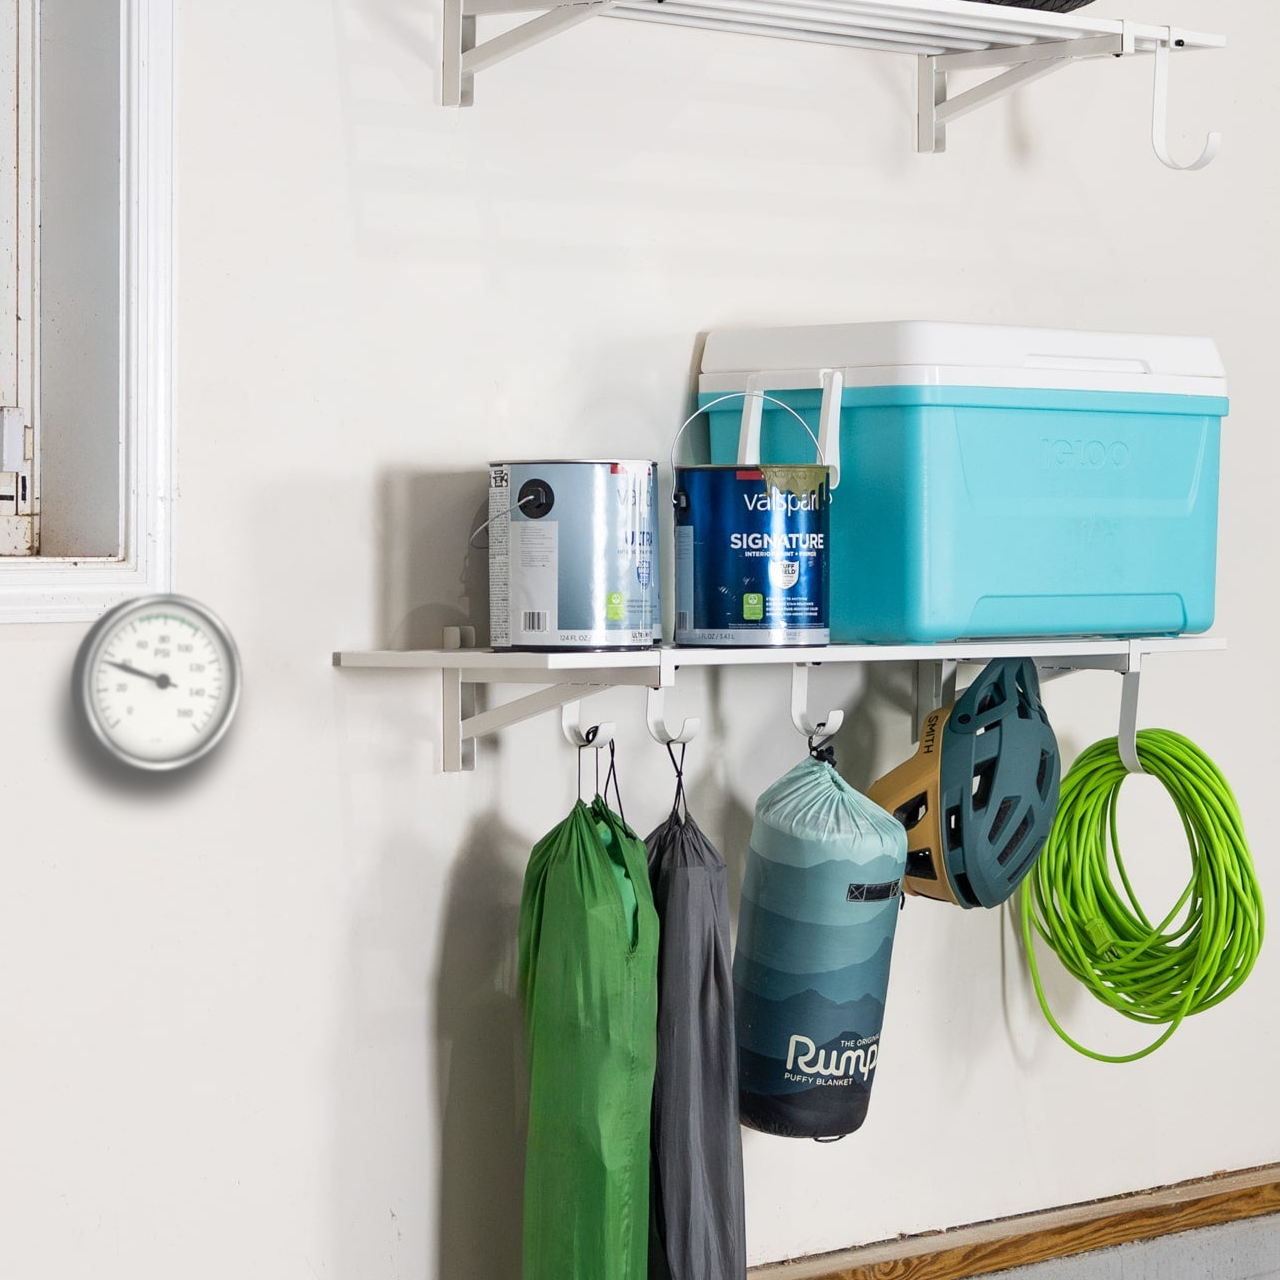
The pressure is psi 35
